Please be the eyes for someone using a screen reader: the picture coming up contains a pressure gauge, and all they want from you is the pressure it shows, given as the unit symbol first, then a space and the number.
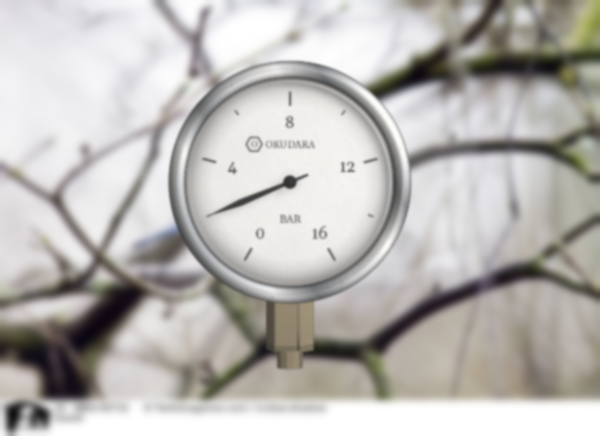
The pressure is bar 2
